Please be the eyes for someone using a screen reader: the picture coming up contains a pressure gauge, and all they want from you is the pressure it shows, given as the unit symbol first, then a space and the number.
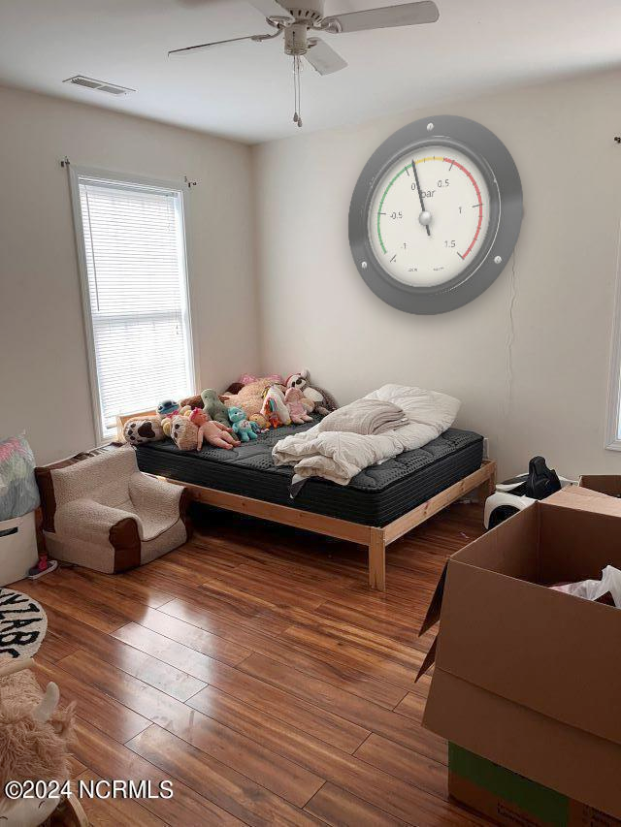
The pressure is bar 0.1
